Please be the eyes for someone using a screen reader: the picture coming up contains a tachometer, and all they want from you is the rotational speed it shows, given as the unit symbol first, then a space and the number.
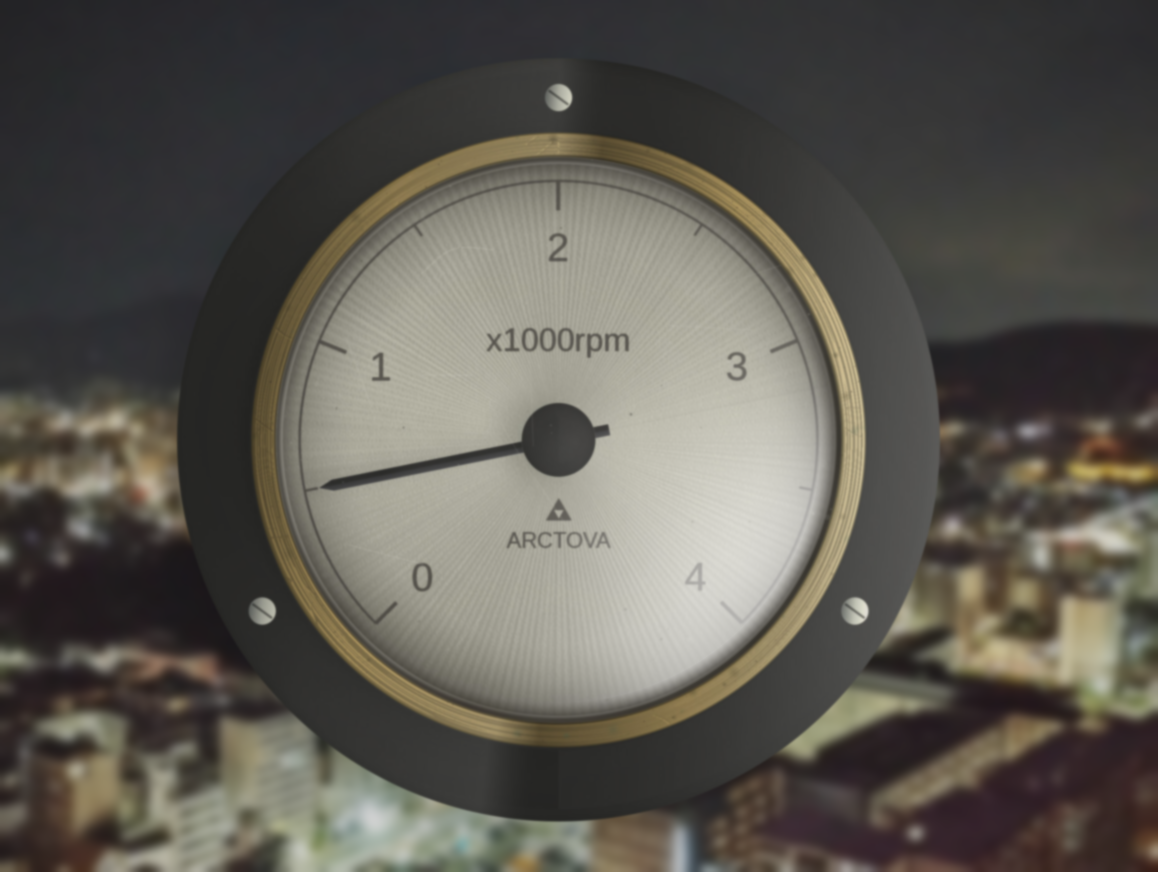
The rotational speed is rpm 500
